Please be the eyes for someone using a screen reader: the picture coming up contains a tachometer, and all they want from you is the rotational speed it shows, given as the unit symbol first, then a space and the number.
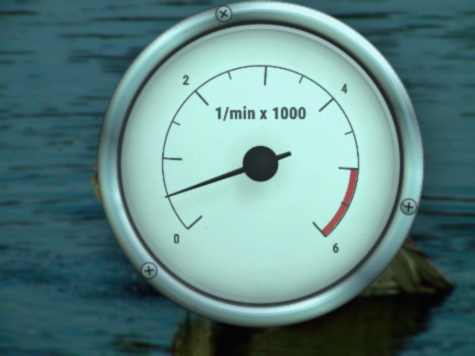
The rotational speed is rpm 500
